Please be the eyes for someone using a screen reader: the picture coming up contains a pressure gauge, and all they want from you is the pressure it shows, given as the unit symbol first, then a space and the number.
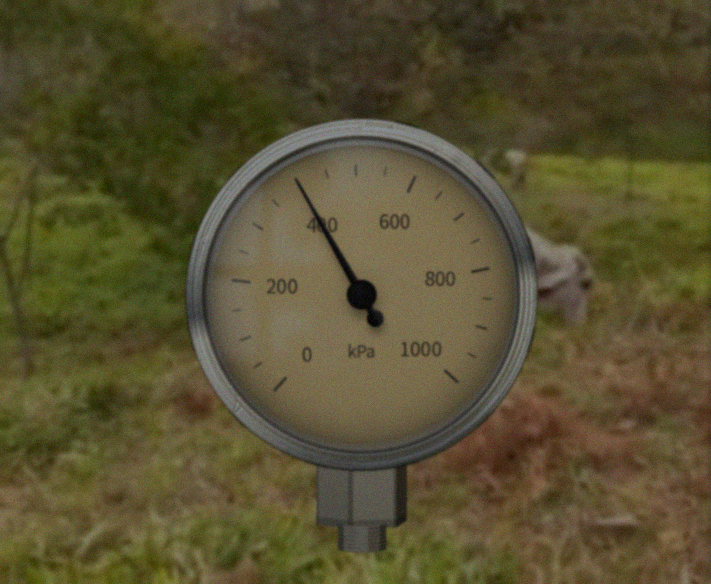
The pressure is kPa 400
